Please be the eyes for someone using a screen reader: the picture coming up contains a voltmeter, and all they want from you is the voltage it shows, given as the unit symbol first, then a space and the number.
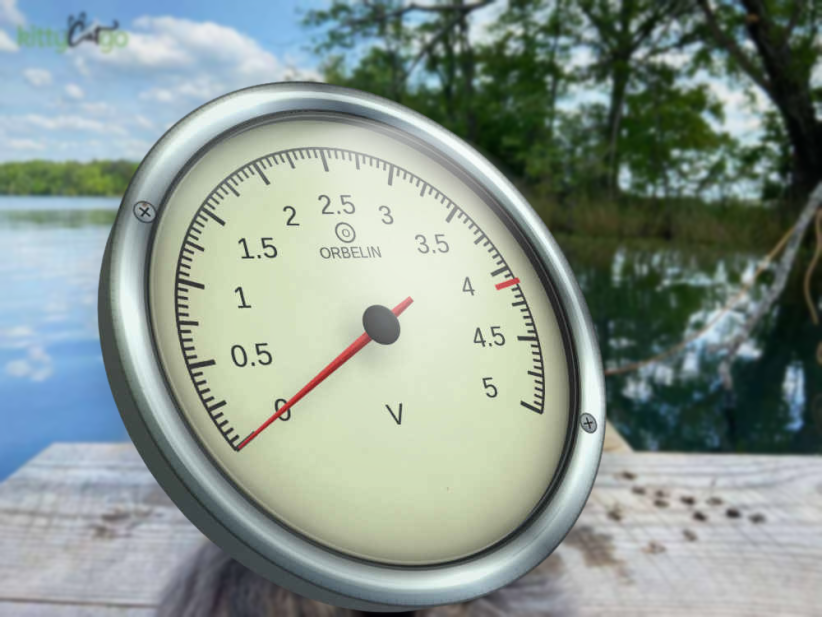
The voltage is V 0
